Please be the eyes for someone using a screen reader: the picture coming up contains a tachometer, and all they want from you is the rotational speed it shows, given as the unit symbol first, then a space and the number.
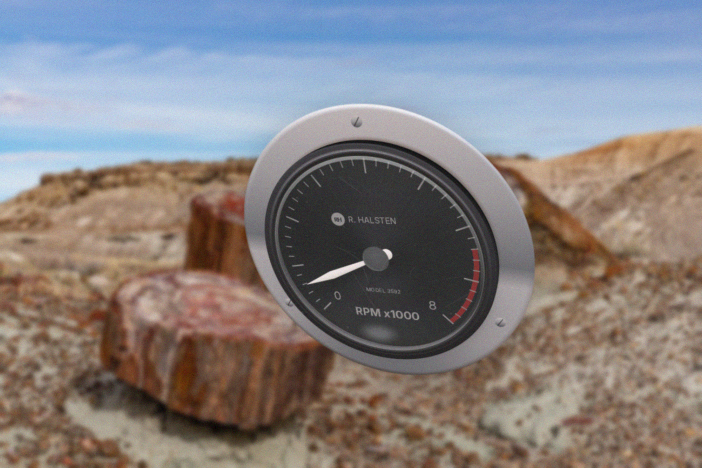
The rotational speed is rpm 600
